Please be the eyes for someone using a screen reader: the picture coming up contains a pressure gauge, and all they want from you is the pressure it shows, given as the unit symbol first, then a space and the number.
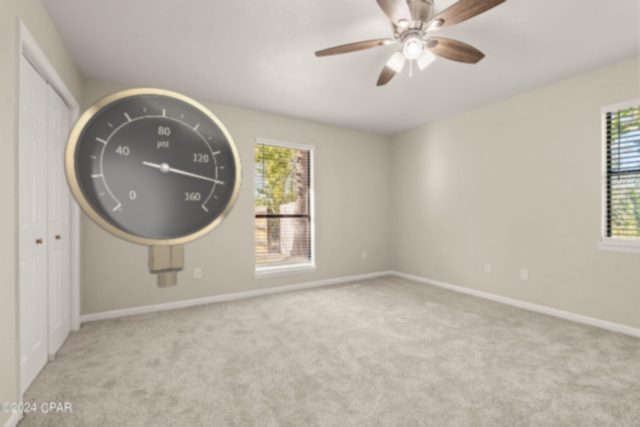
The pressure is psi 140
